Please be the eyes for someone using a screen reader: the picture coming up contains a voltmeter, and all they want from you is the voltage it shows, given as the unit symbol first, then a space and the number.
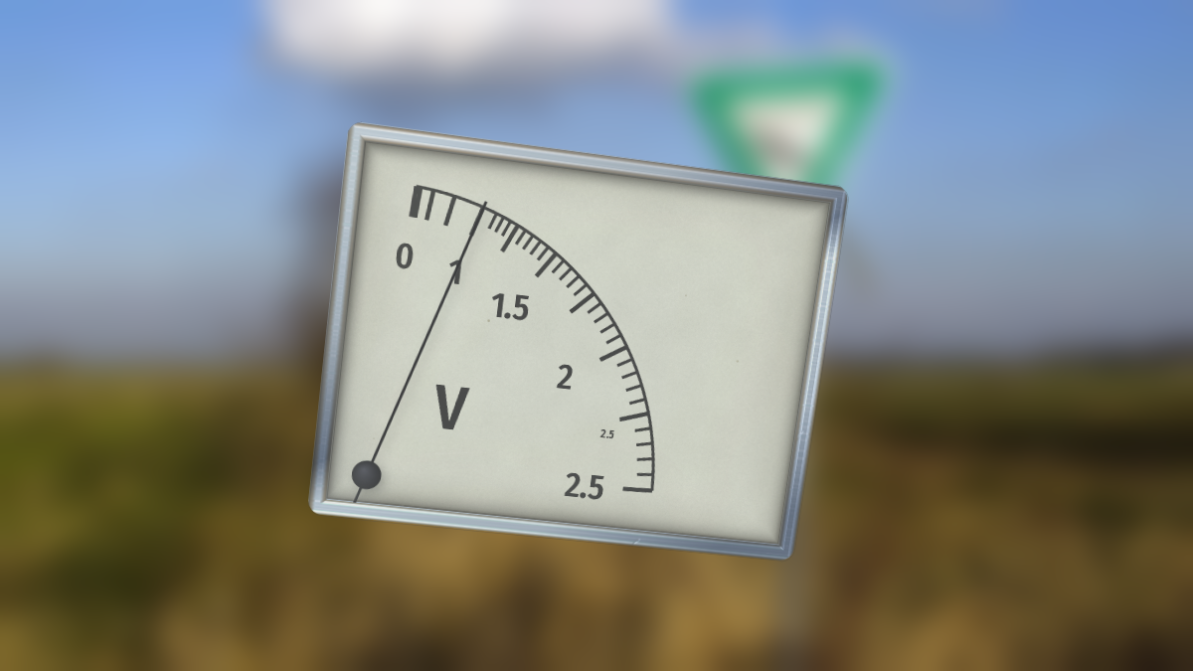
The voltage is V 1
